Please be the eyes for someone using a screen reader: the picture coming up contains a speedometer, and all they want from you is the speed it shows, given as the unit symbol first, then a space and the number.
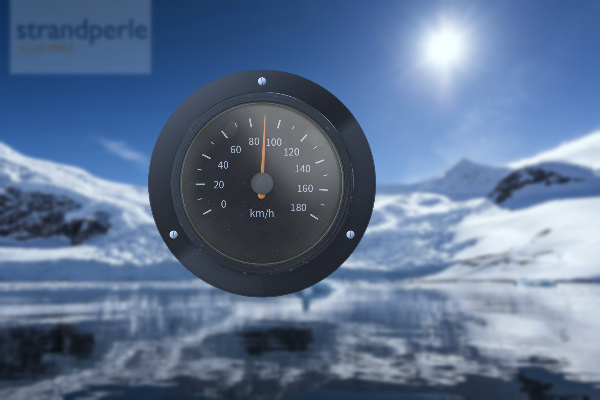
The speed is km/h 90
